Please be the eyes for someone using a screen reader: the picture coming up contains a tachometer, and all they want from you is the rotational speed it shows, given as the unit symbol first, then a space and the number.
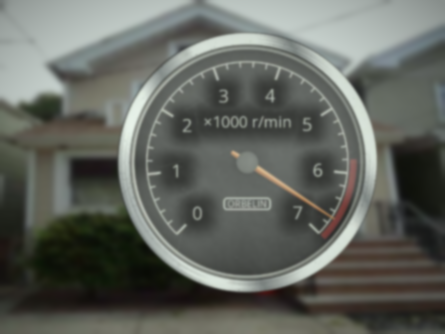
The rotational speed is rpm 6700
